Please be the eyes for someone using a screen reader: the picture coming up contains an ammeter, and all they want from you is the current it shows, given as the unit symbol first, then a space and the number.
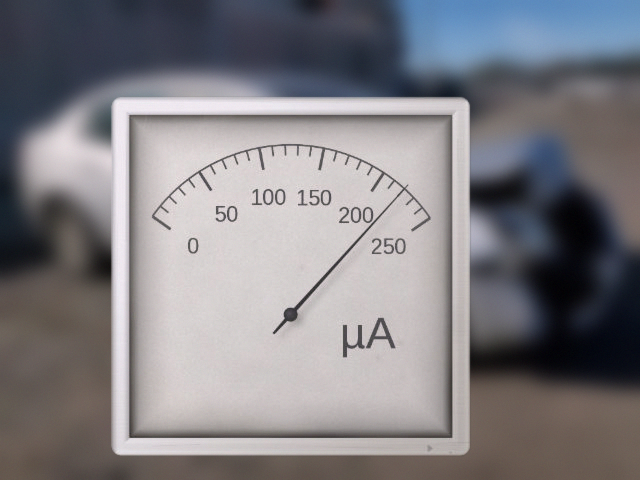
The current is µA 220
